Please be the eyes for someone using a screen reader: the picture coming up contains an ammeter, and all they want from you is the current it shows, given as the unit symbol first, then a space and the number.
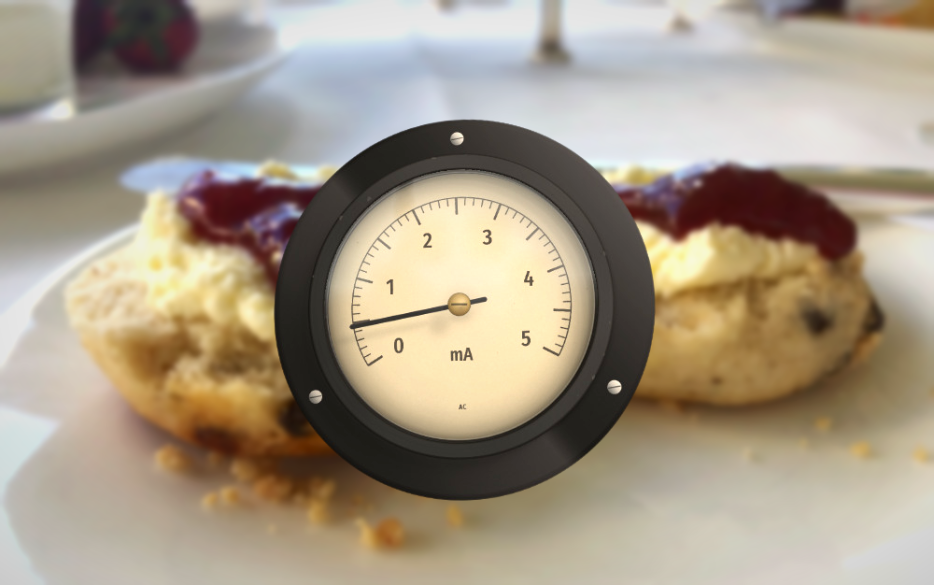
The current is mA 0.45
